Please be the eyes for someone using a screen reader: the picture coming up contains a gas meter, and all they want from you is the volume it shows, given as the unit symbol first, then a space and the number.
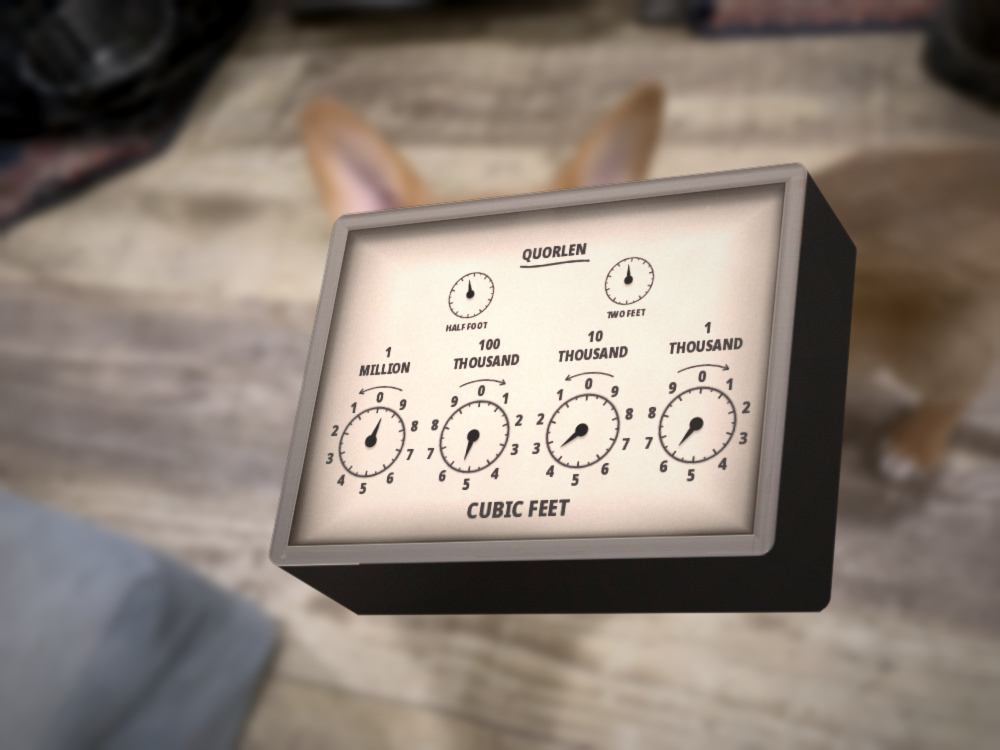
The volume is ft³ 953600
